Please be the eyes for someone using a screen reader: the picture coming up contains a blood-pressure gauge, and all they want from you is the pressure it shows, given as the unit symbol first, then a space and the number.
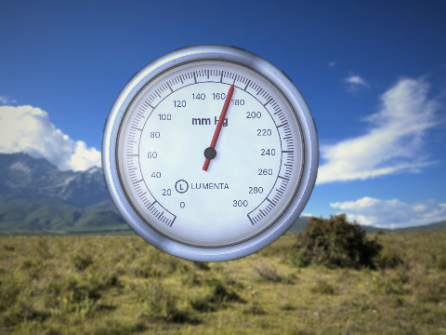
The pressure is mmHg 170
